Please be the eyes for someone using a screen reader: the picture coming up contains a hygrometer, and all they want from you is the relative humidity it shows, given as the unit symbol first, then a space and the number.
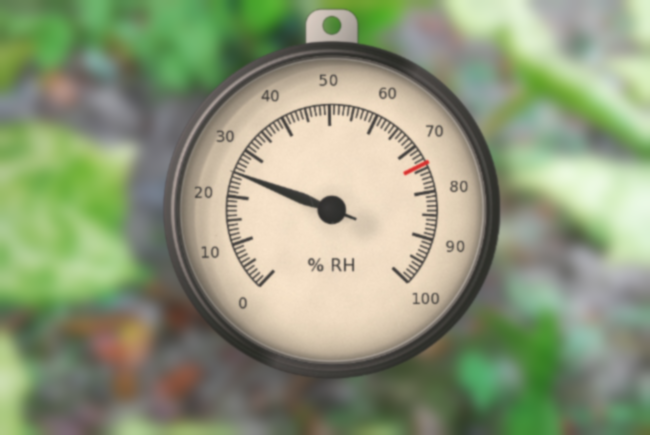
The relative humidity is % 25
